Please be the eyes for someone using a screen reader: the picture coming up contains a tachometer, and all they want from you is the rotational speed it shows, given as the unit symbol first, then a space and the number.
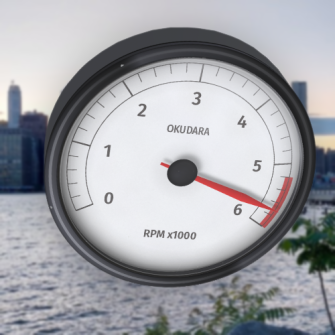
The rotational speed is rpm 5700
